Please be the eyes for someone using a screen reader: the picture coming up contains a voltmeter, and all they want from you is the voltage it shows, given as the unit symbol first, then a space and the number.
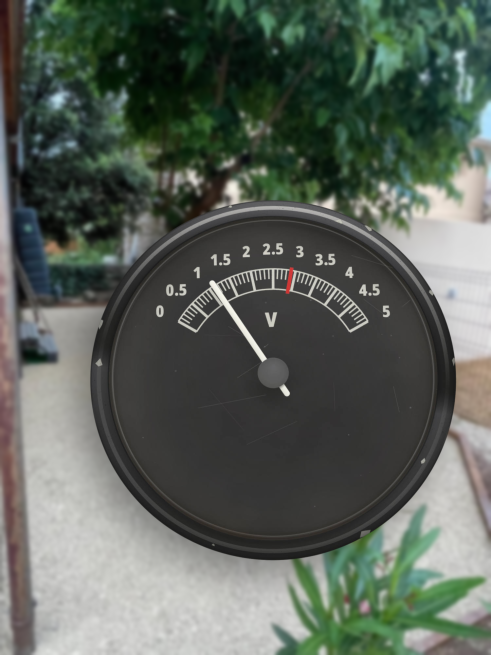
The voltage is V 1.1
